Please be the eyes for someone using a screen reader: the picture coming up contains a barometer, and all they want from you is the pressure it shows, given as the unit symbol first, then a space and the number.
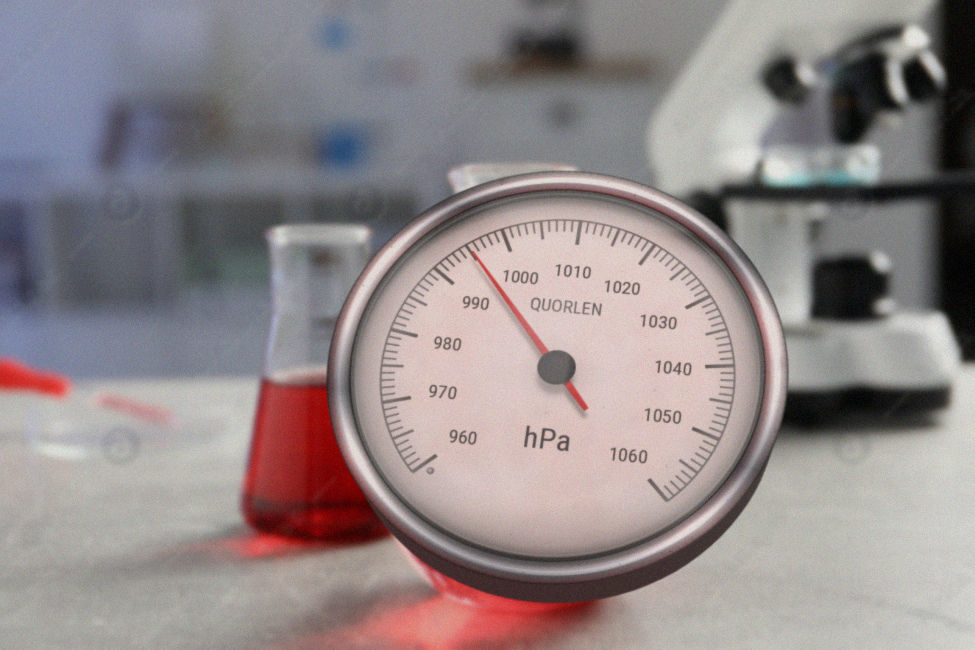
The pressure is hPa 995
